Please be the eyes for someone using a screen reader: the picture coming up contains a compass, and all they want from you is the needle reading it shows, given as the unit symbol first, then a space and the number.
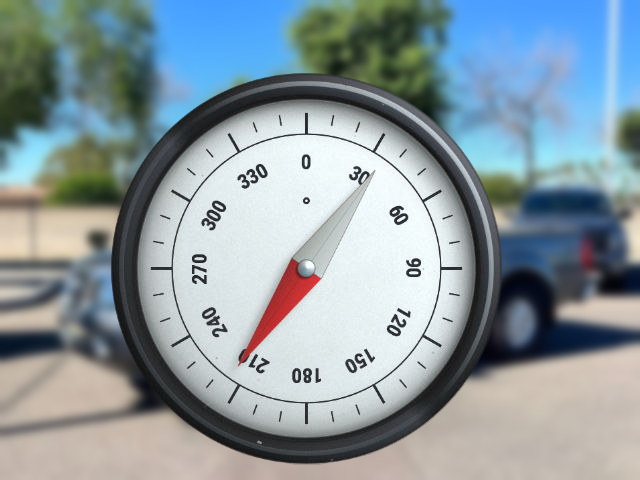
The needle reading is ° 215
